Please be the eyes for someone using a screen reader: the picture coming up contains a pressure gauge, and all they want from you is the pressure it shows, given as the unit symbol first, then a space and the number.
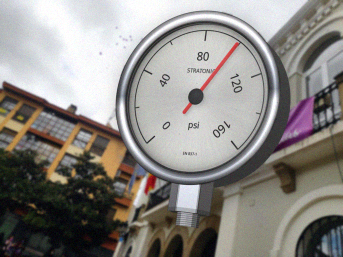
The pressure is psi 100
